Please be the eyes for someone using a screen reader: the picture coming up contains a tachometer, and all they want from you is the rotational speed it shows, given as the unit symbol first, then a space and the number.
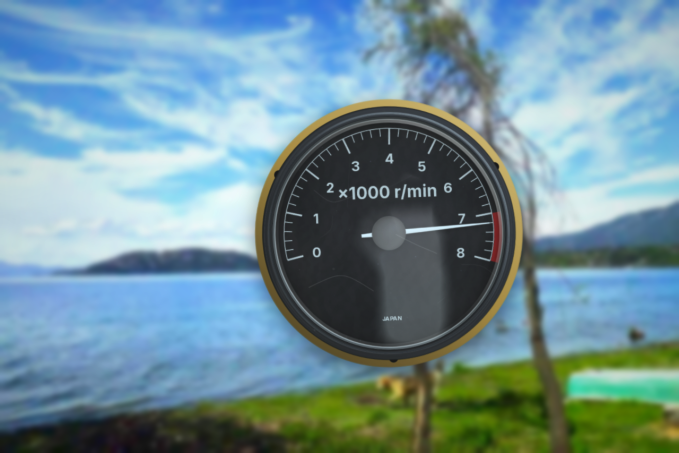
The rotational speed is rpm 7200
